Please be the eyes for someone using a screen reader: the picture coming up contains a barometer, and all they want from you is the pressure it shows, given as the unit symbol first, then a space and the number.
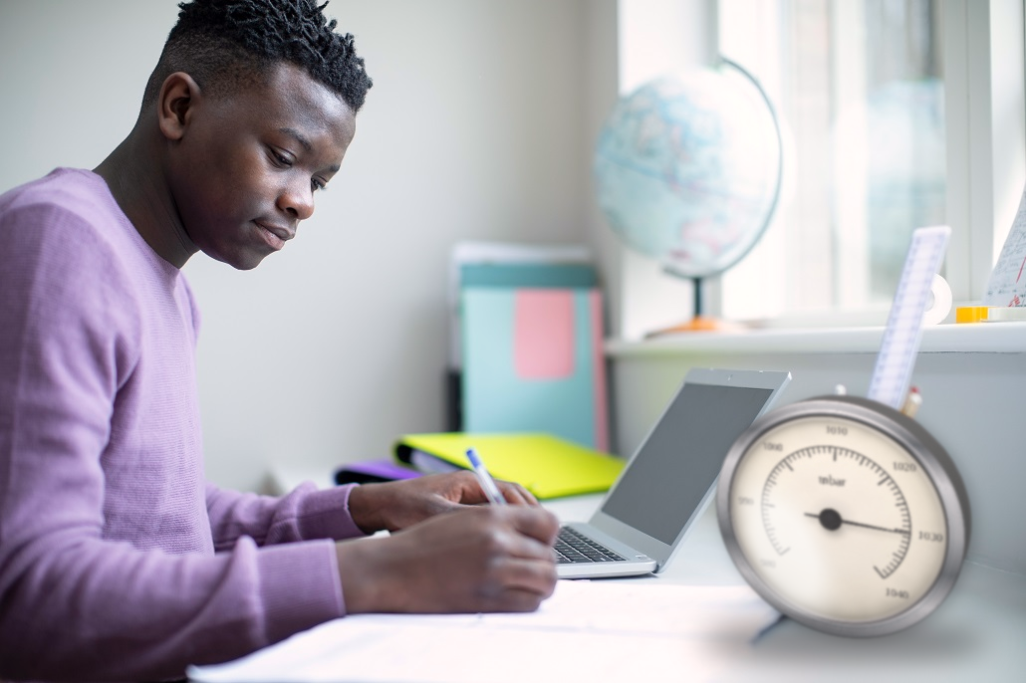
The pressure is mbar 1030
